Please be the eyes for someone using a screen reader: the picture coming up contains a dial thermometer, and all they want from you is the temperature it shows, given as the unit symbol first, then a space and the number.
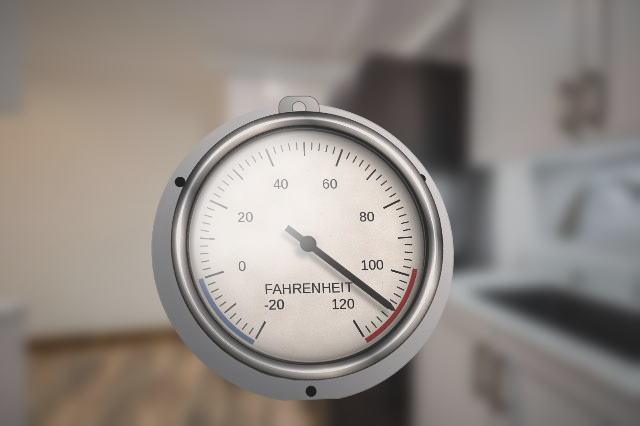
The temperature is °F 110
